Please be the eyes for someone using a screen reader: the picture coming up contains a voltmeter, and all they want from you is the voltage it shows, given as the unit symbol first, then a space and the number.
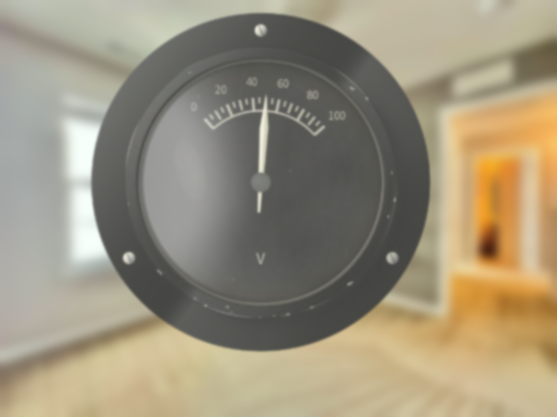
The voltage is V 50
